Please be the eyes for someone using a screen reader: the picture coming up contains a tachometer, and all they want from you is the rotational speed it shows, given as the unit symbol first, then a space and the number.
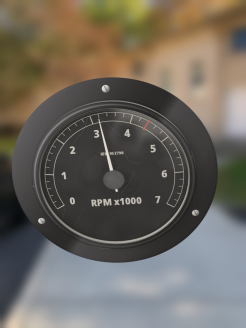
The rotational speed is rpm 3200
